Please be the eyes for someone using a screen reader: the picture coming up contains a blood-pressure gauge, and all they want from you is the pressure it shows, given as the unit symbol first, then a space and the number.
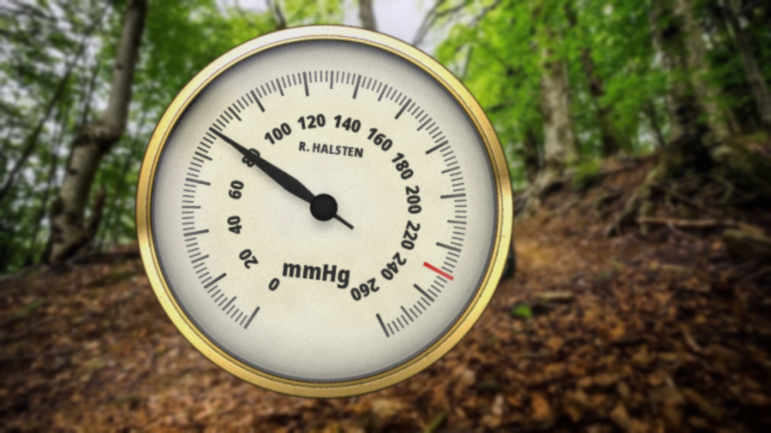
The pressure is mmHg 80
